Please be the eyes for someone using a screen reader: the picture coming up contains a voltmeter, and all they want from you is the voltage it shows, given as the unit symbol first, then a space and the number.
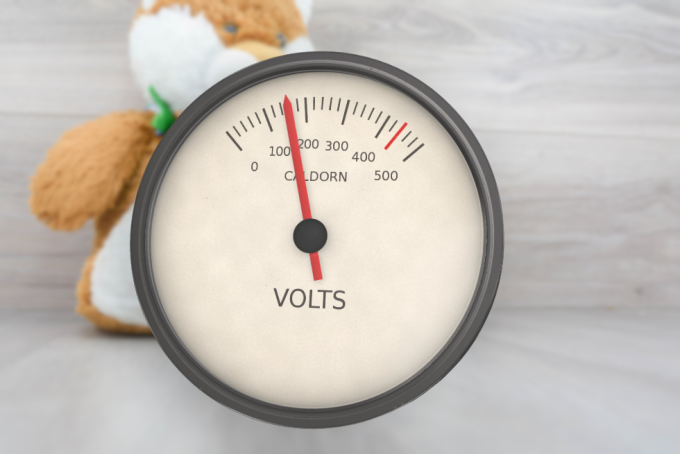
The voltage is V 160
